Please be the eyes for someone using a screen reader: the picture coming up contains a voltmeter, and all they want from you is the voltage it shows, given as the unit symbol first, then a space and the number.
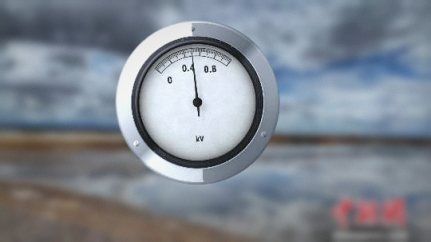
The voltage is kV 0.5
